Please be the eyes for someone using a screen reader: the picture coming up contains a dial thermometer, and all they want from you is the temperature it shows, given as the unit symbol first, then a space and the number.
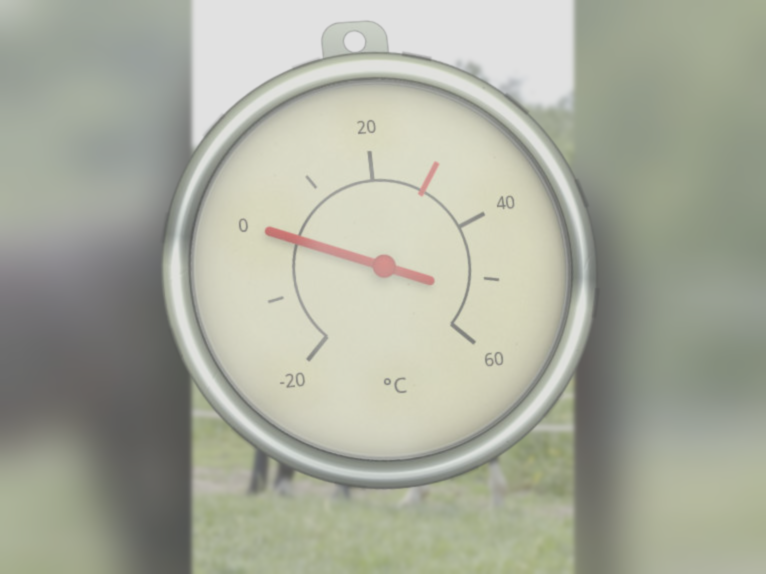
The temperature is °C 0
